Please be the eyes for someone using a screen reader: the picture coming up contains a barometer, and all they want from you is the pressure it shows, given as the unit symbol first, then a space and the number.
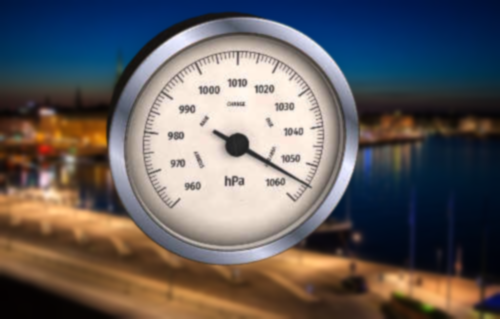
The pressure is hPa 1055
